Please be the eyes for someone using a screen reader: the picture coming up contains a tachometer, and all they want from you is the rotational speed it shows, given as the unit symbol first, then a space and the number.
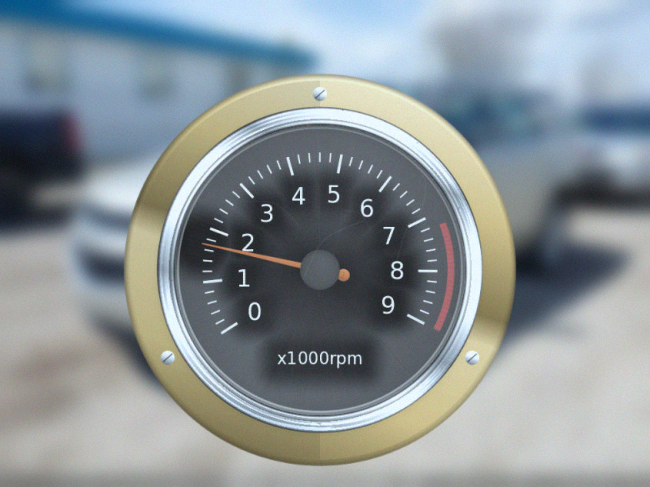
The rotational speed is rpm 1700
